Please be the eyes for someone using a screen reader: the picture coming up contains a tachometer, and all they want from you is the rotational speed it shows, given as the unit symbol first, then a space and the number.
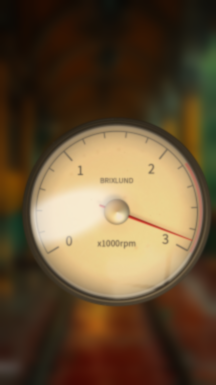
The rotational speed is rpm 2900
